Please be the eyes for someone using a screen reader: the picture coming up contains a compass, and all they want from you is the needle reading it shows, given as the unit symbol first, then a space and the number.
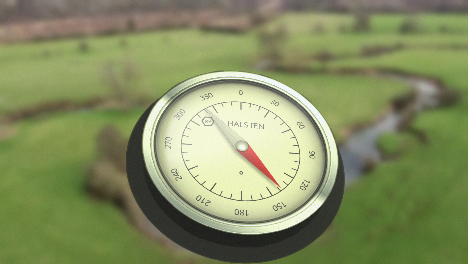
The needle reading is ° 140
